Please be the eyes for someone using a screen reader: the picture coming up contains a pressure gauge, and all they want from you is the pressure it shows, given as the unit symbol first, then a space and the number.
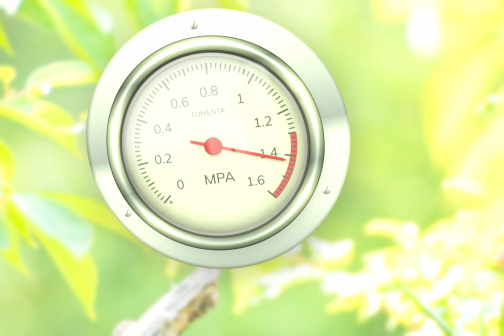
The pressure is MPa 1.42
